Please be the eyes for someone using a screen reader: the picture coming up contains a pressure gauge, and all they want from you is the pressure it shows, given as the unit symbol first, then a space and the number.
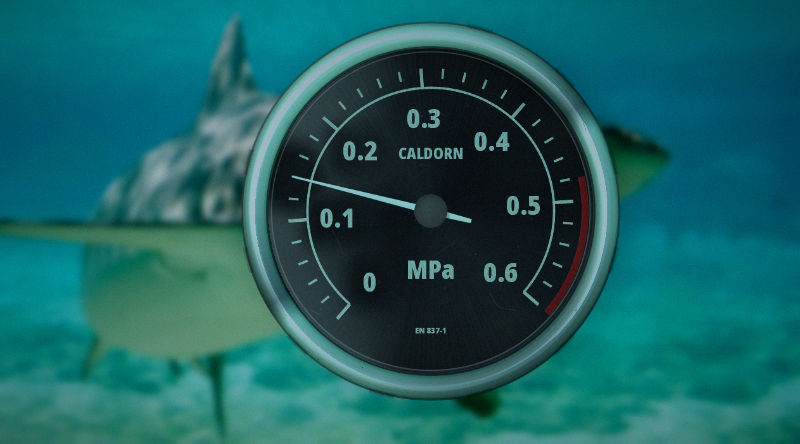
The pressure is MPa 0.14
